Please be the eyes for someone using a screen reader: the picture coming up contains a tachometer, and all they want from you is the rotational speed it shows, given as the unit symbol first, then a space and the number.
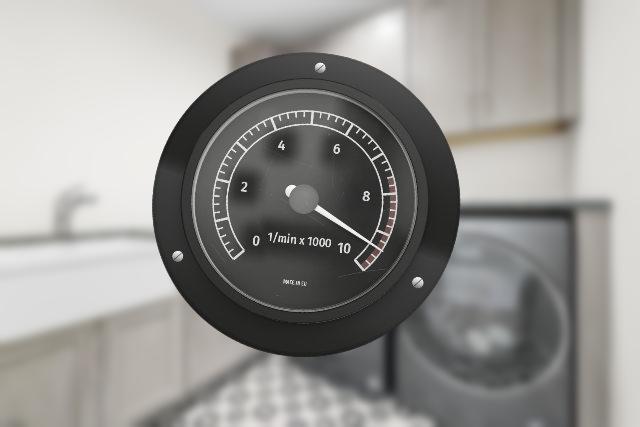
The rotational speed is rpm 9400
